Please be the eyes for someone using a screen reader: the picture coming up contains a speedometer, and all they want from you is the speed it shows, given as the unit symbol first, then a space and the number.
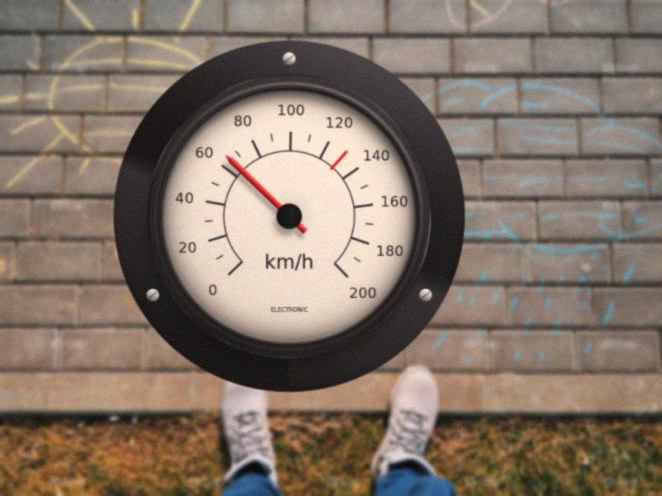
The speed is km/h 65
